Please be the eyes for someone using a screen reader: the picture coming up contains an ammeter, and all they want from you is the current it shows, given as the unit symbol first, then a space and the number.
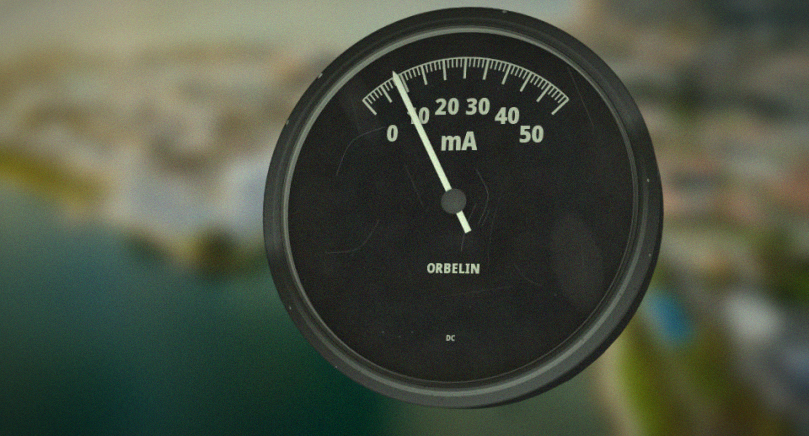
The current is mA 9
